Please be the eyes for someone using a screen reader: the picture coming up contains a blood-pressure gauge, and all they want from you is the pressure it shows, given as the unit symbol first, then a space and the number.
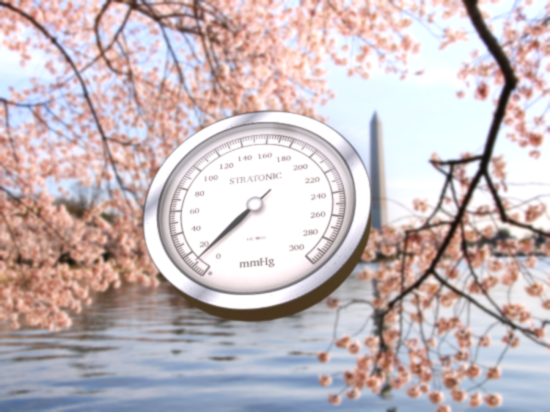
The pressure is mmHg 10
